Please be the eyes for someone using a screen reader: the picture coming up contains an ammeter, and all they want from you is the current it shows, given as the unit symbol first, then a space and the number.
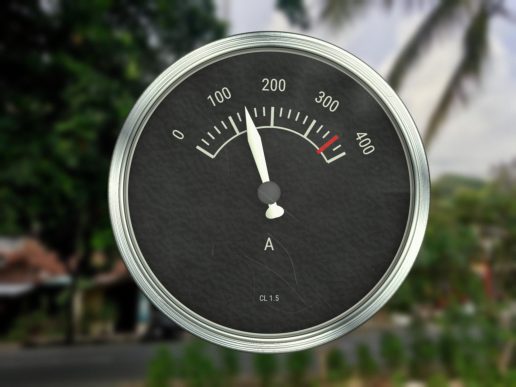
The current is A 140
